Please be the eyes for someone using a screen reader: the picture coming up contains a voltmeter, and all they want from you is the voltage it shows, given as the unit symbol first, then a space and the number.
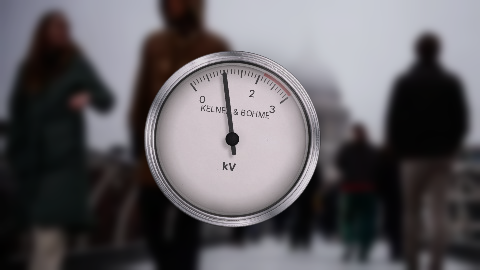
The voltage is kV 1
